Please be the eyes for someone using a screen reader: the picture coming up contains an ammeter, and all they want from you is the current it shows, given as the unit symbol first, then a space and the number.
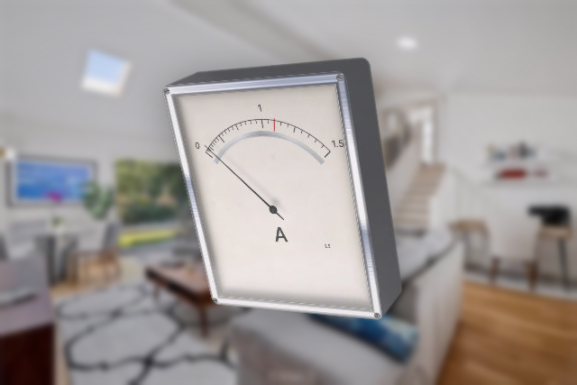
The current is A 0.25
